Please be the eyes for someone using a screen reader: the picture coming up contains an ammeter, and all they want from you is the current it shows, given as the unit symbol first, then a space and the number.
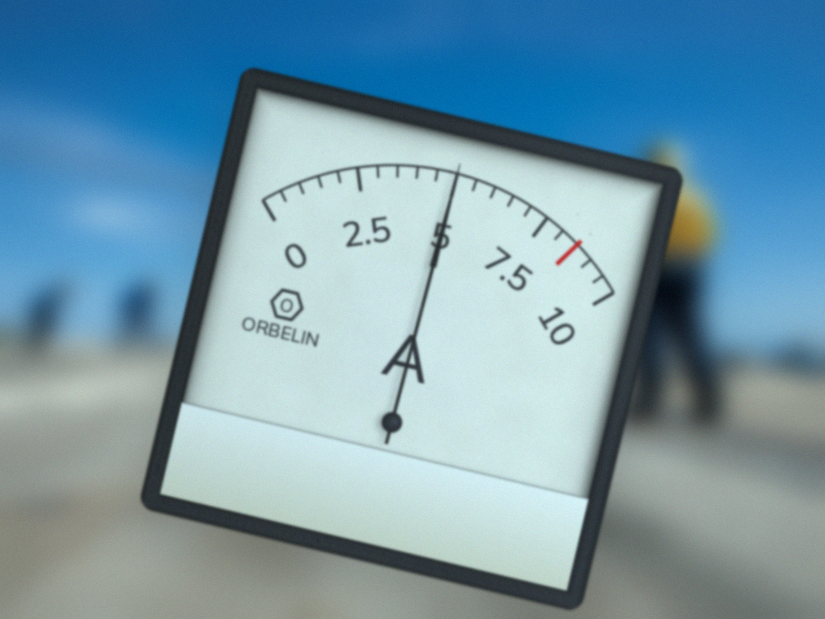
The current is A 5
